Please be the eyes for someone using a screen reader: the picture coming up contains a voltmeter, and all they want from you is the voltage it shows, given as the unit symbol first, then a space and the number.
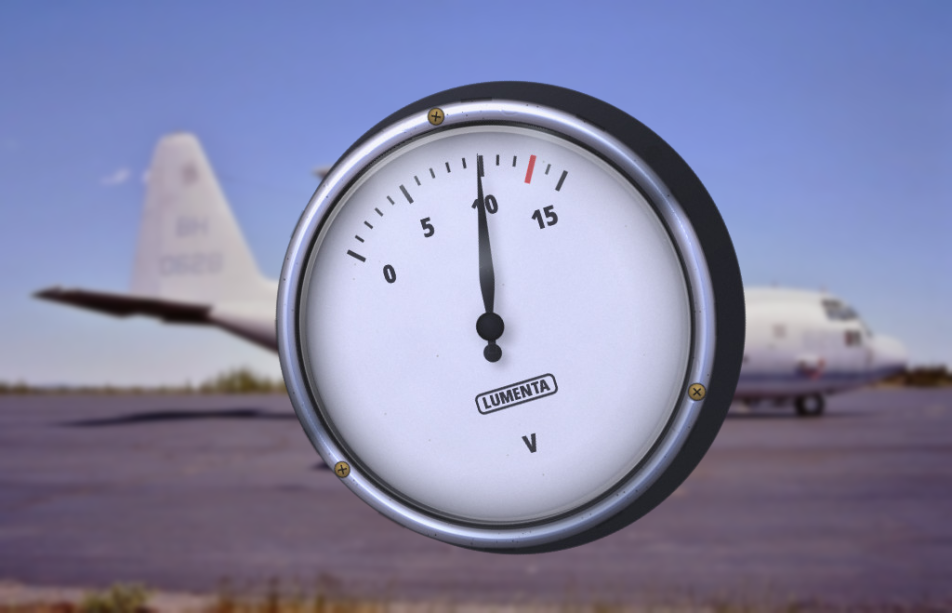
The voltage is V 10
